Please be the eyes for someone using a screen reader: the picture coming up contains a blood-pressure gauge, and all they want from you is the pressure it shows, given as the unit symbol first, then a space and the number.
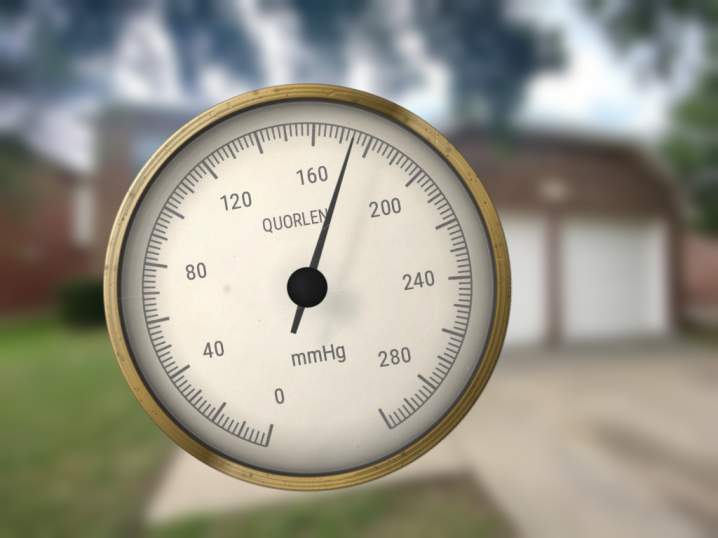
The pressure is mmHg 174
